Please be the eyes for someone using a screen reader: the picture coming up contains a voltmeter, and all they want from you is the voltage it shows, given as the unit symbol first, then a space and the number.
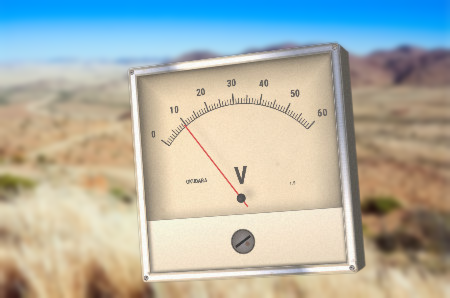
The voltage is V 10
